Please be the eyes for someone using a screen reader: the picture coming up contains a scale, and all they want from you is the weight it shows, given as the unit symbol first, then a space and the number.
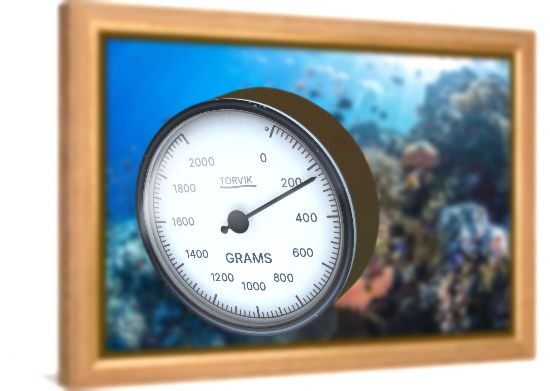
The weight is g 240
